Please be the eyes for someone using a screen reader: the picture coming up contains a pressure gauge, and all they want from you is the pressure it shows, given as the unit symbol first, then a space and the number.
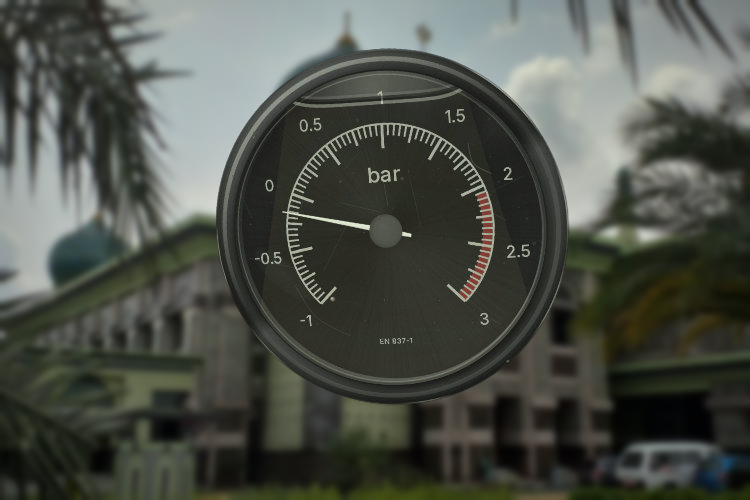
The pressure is bar -0.15
